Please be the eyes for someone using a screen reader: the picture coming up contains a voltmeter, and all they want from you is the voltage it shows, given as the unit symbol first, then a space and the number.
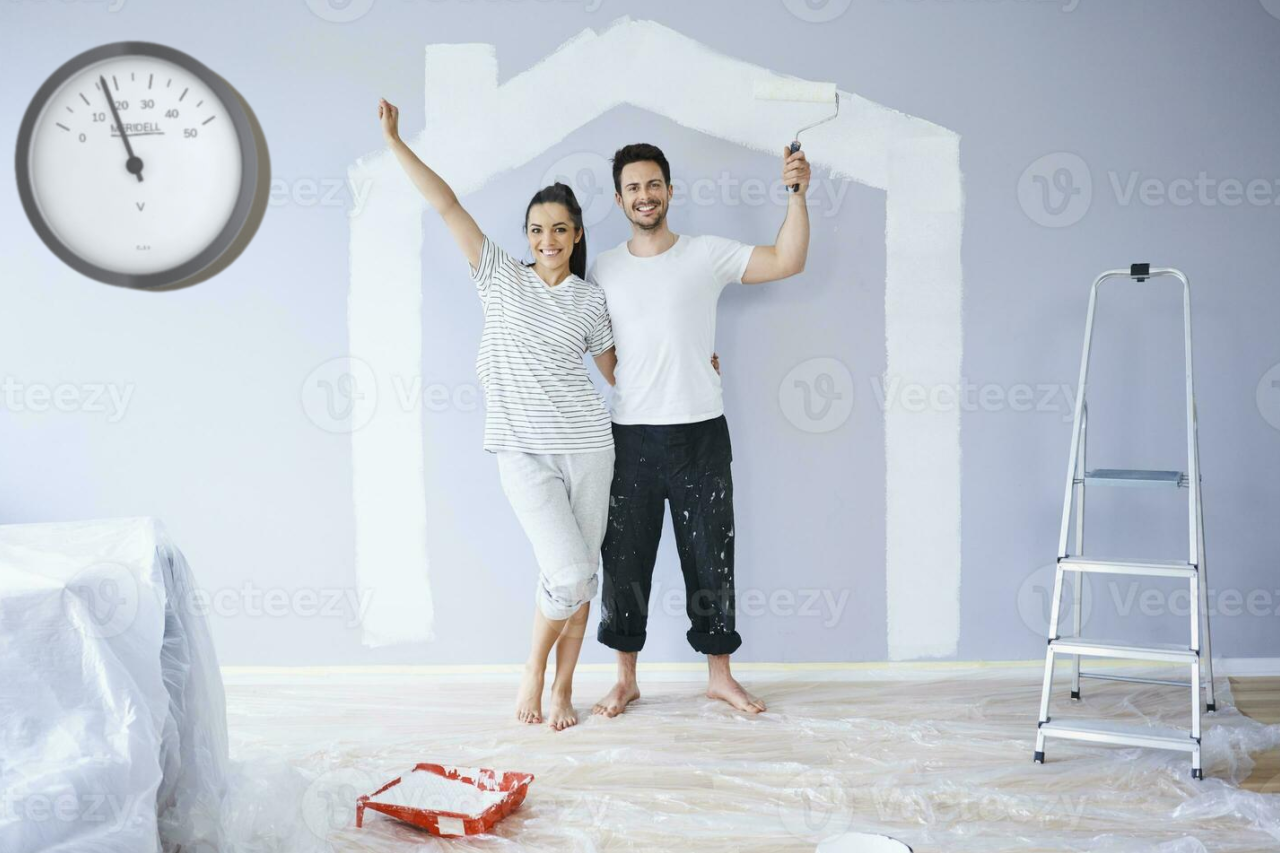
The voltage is V 17.5
